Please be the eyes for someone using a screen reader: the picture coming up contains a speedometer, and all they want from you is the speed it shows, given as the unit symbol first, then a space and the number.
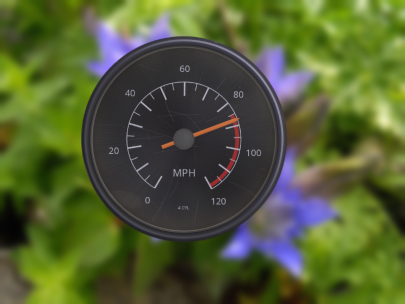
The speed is mph 87.5
